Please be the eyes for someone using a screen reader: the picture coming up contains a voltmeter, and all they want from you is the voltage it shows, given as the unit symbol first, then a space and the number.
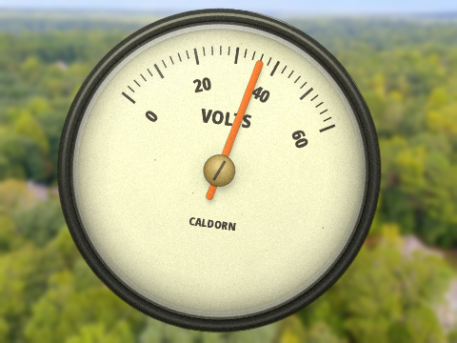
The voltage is V 36
